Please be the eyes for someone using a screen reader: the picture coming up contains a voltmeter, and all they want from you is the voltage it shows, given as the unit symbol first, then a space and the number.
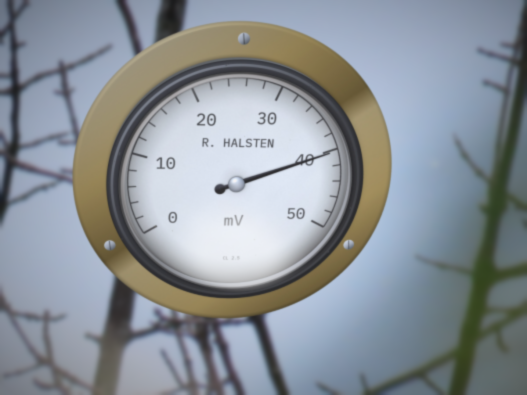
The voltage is mV 40
